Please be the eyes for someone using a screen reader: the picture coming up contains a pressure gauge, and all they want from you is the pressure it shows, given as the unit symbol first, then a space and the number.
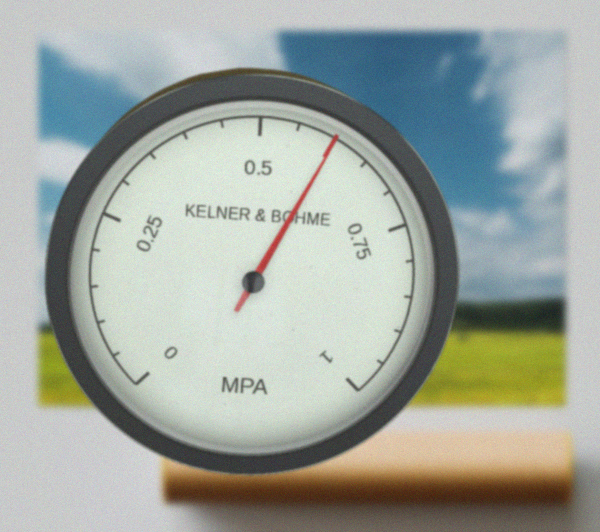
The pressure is MPa 0.6
